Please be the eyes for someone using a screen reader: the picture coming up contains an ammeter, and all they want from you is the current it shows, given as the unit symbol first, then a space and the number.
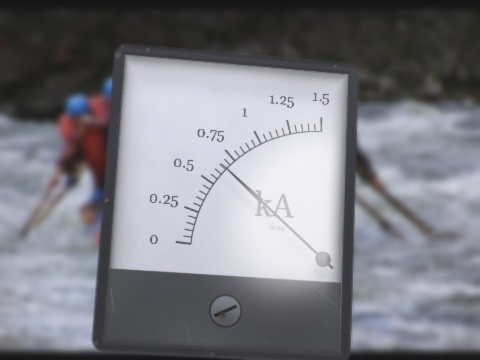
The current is kA 0.65
